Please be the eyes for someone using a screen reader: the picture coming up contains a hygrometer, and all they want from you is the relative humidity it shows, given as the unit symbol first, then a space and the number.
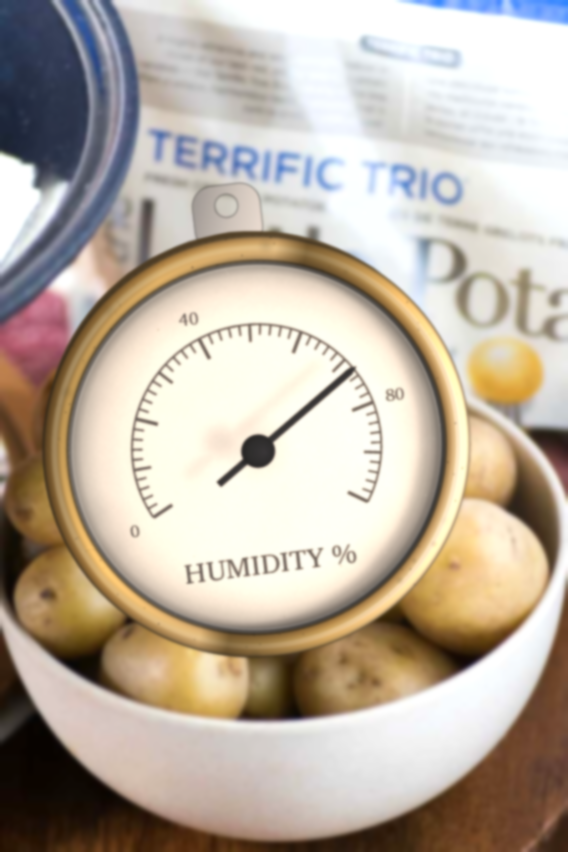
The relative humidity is % 72
